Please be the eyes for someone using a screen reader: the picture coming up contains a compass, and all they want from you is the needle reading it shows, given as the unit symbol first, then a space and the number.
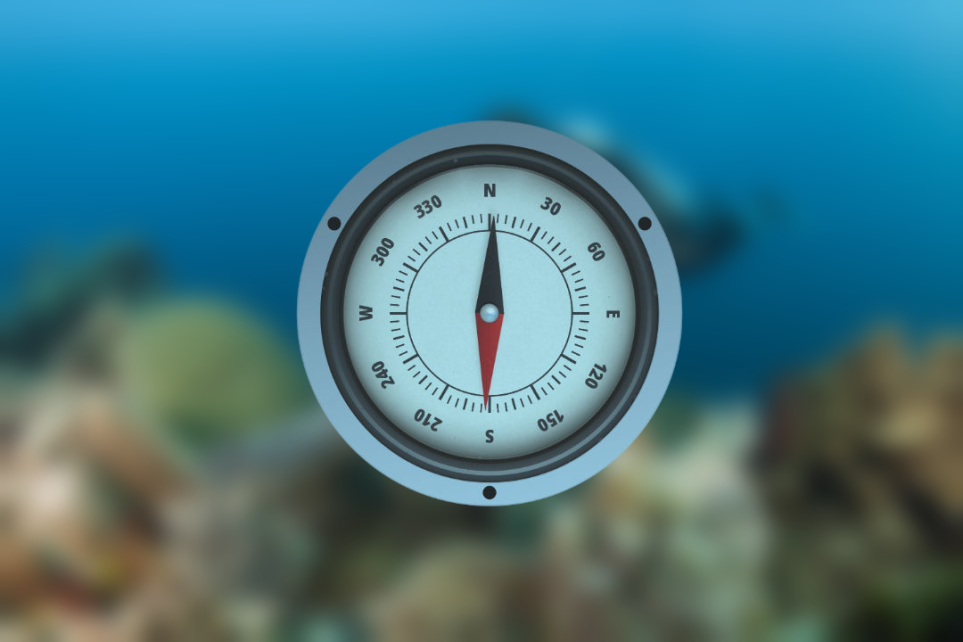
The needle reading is ° 182.5
